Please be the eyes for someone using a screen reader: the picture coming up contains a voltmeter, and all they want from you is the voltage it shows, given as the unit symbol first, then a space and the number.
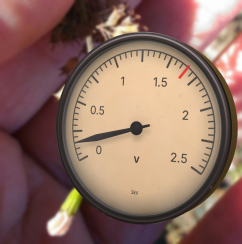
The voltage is V 0.15
